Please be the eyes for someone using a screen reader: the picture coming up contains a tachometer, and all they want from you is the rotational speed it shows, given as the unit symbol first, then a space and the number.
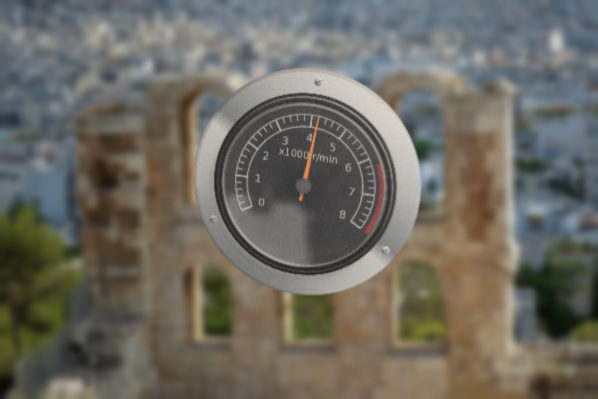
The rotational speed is rpm 4200
